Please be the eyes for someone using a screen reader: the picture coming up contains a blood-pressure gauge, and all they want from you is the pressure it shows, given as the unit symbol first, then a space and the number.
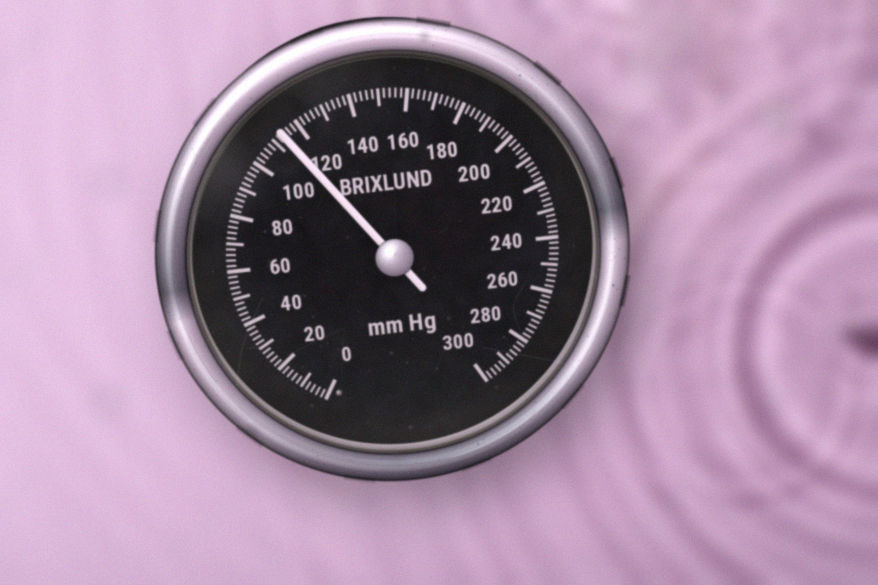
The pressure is mmHg 114
